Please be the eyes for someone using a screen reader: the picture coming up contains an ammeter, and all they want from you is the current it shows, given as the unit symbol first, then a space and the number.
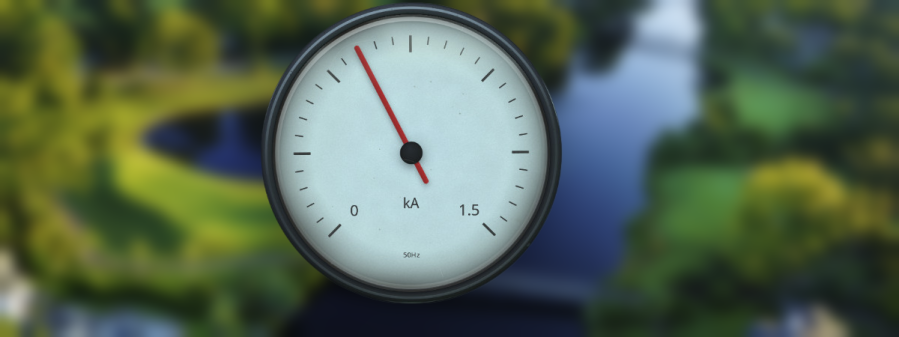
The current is kA 0.6
